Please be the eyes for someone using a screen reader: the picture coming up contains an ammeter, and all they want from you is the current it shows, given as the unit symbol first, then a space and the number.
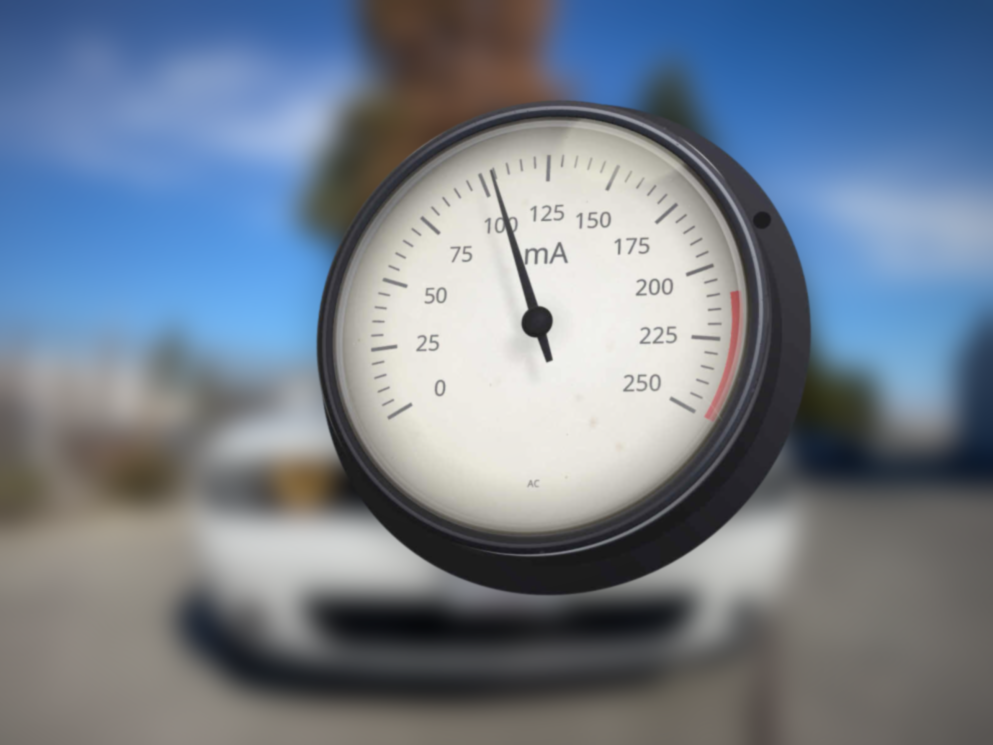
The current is mA 105
